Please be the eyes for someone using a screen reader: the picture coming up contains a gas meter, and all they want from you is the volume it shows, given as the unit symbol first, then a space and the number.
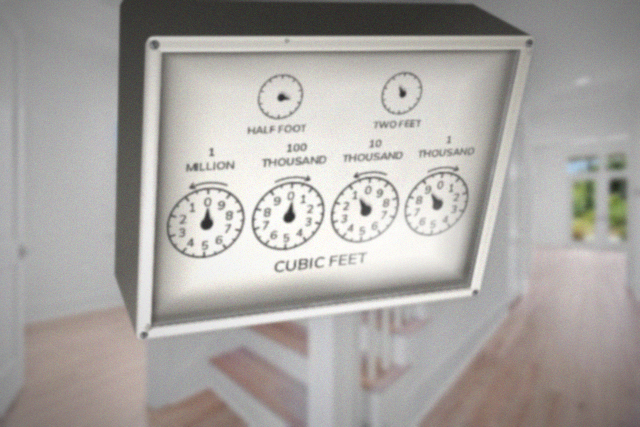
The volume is ft³ 900
